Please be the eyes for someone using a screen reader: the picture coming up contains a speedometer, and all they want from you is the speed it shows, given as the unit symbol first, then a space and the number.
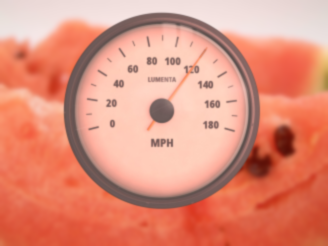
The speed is mph 120
